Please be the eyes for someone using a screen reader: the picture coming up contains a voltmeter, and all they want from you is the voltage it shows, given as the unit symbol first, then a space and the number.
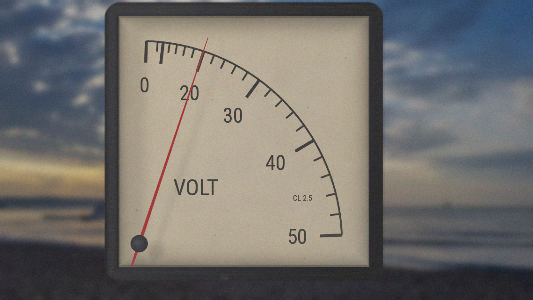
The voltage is V 20
